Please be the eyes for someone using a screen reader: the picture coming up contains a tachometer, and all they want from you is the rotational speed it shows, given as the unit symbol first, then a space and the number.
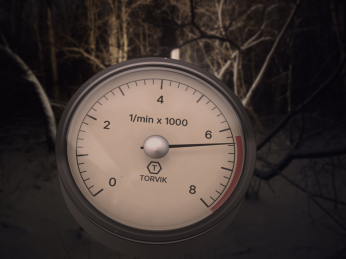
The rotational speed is rpm 6400
